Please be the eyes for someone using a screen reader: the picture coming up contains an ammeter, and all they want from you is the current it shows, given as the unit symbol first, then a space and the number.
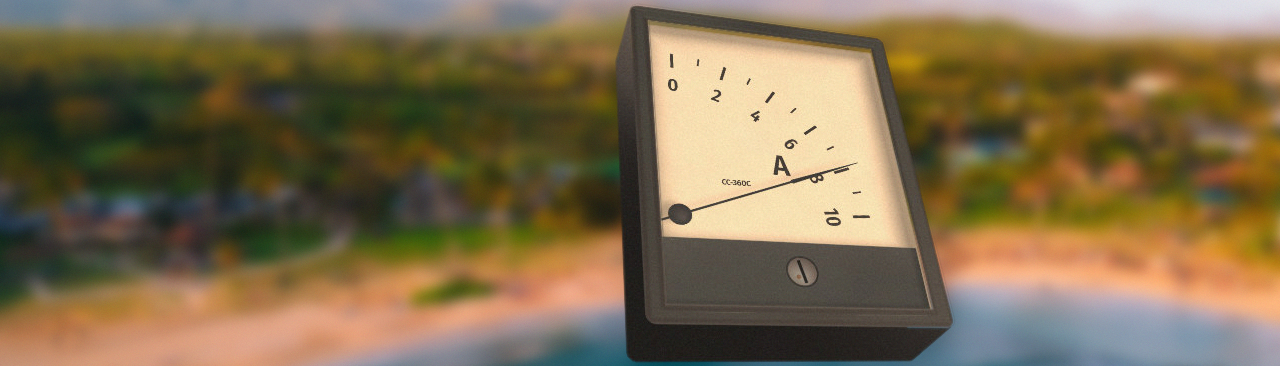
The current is A 8
